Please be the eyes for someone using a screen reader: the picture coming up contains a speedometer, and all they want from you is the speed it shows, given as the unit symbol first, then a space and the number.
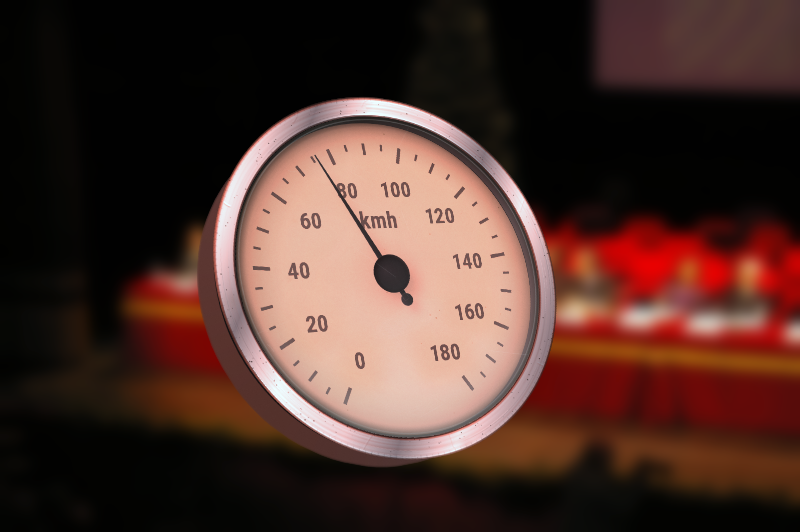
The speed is km/h 75
